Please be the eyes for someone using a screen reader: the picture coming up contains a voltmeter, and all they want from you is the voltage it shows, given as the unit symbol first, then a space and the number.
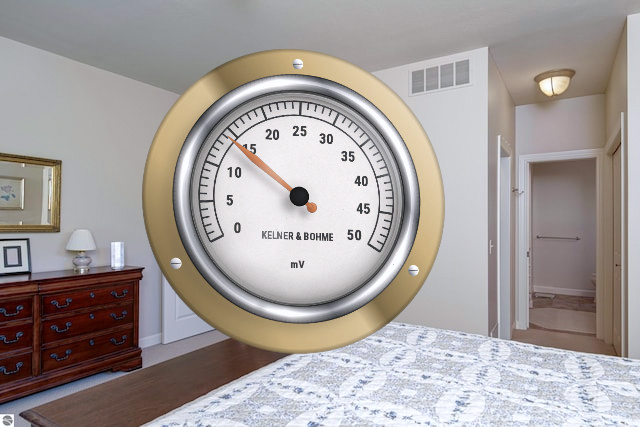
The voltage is mV 14
